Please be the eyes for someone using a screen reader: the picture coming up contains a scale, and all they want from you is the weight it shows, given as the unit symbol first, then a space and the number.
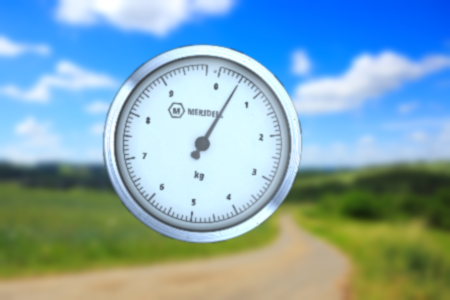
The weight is kg 0.5
